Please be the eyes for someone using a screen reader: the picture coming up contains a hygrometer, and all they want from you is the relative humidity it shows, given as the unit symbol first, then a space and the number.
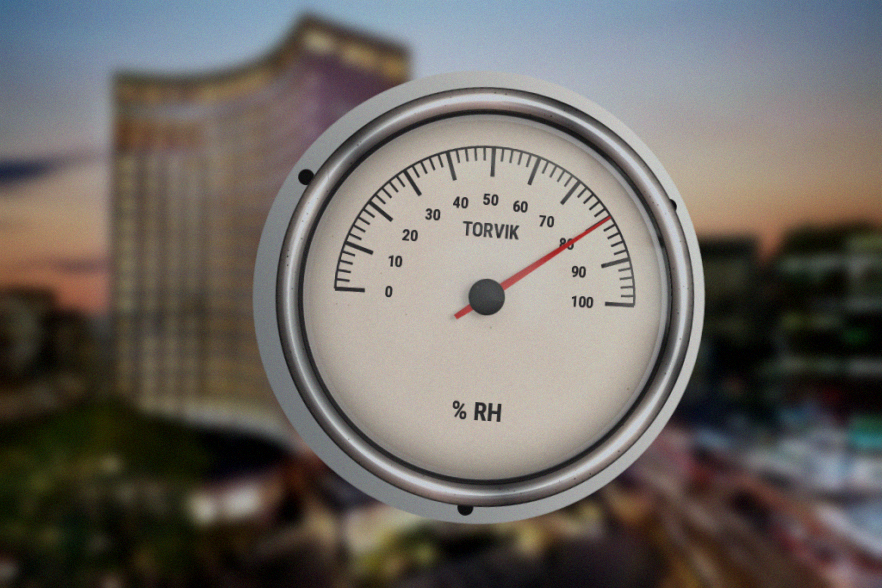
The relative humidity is % 80
